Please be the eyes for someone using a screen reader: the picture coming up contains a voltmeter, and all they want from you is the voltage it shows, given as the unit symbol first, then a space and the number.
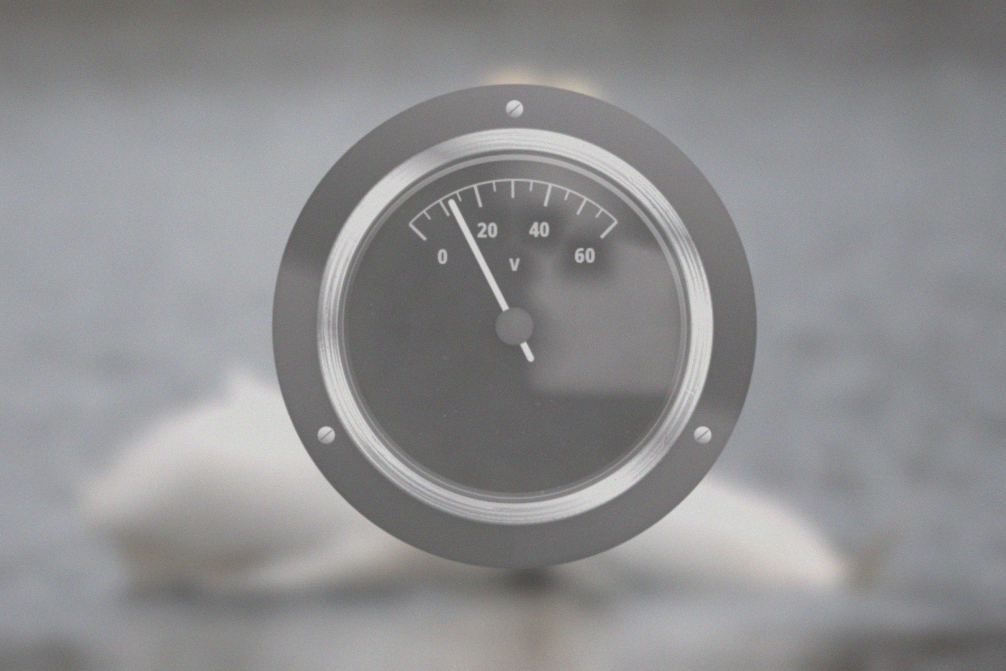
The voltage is V 12.5
